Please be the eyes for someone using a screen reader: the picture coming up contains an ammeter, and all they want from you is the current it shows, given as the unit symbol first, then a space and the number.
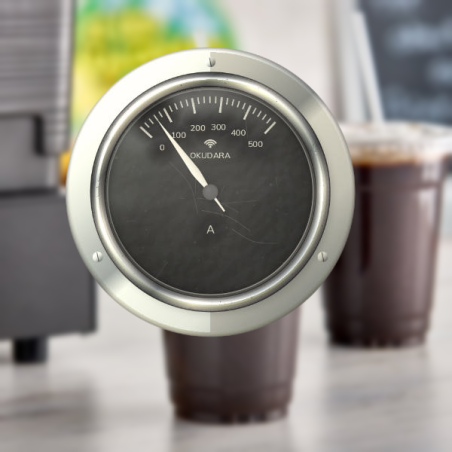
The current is A 60
